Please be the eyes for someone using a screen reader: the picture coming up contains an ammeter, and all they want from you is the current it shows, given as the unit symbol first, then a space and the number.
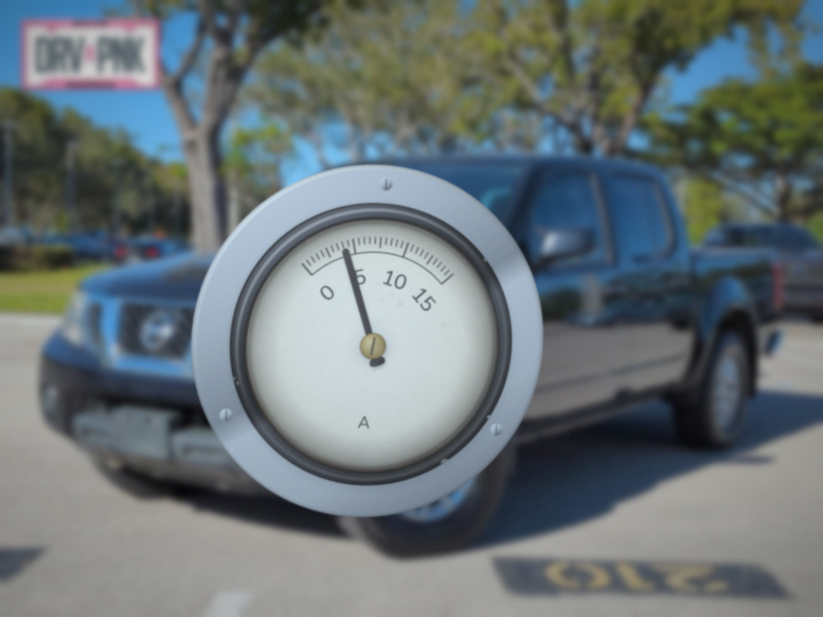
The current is A 4
